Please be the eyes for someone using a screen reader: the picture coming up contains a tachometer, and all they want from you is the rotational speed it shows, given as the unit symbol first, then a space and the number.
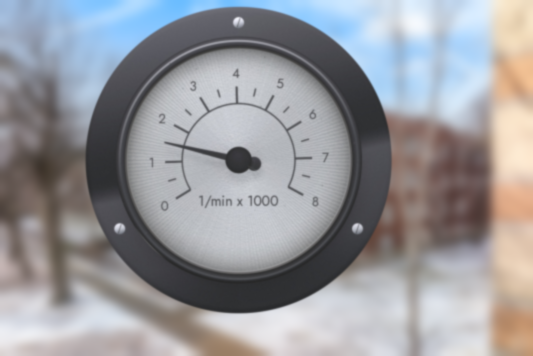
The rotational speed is rpm 1500
